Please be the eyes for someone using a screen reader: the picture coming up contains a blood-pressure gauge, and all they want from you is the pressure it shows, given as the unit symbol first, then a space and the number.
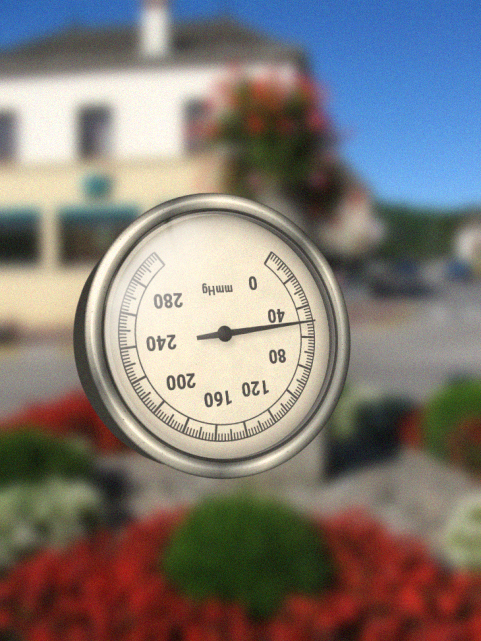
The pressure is mmHg 50
